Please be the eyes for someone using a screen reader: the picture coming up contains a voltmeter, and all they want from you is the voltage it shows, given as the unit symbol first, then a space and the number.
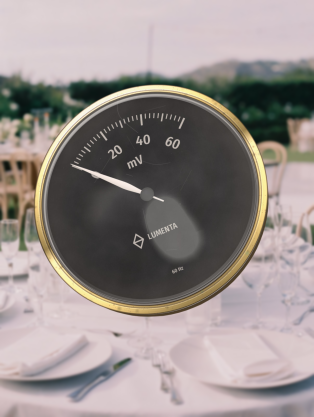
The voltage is mV 0
